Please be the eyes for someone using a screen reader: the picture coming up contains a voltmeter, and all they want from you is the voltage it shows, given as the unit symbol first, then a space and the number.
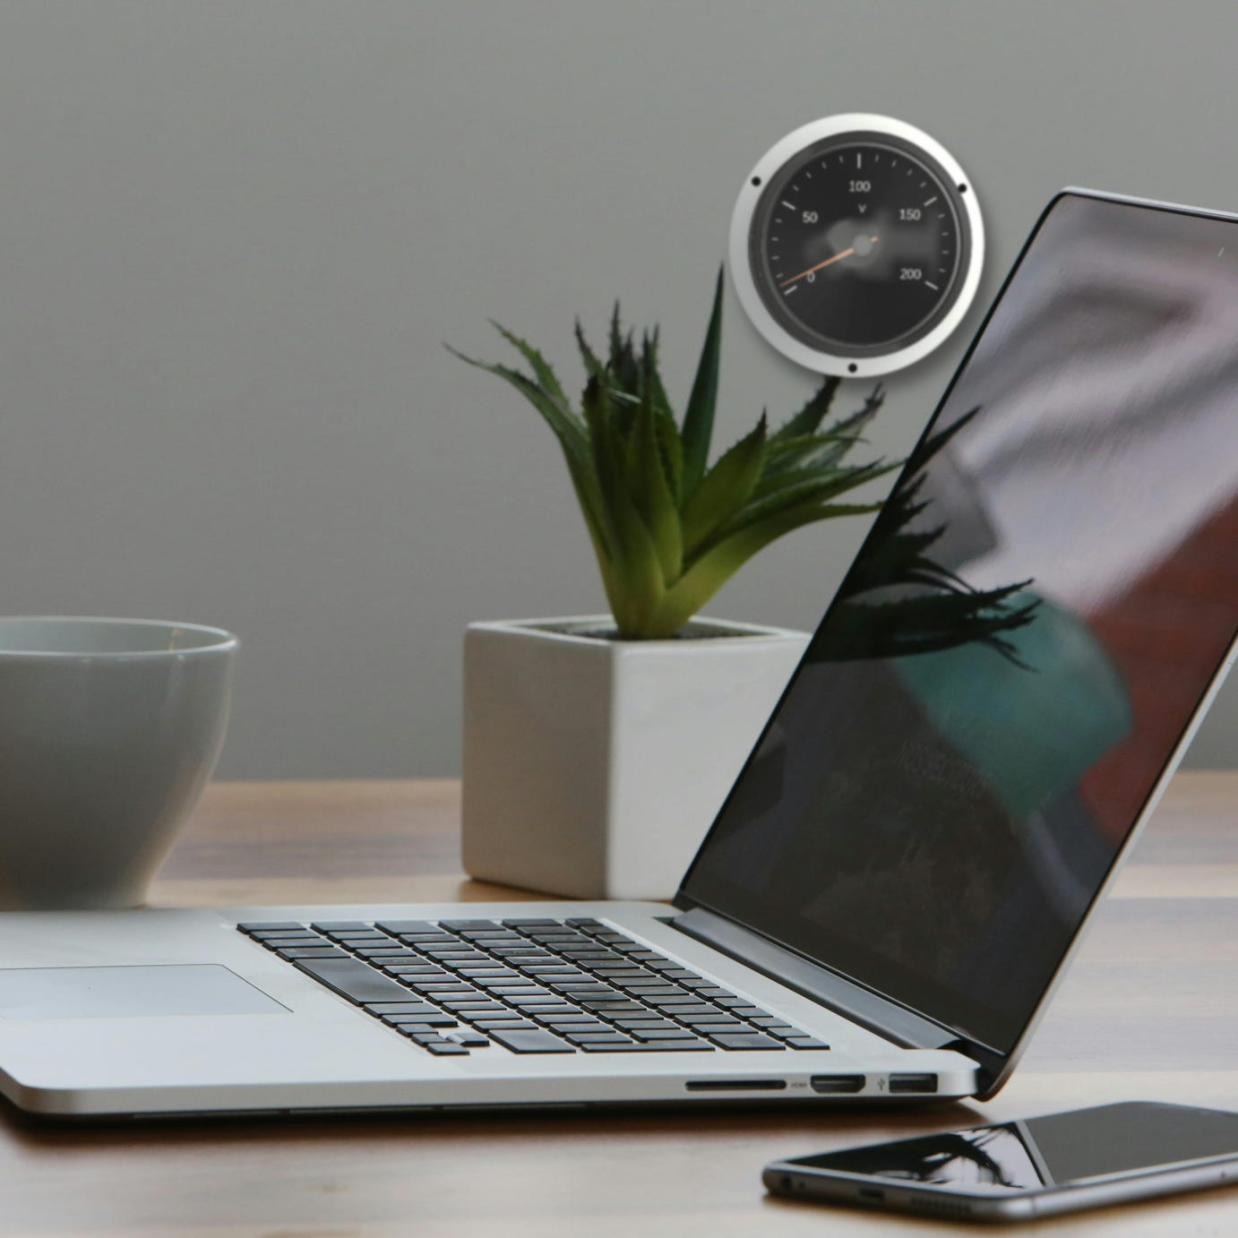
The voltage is V 5
